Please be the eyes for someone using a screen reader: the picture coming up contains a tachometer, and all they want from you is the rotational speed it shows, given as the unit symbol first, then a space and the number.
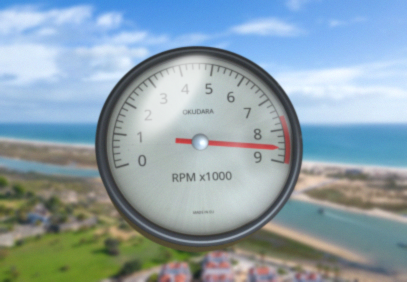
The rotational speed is rpm 8600
